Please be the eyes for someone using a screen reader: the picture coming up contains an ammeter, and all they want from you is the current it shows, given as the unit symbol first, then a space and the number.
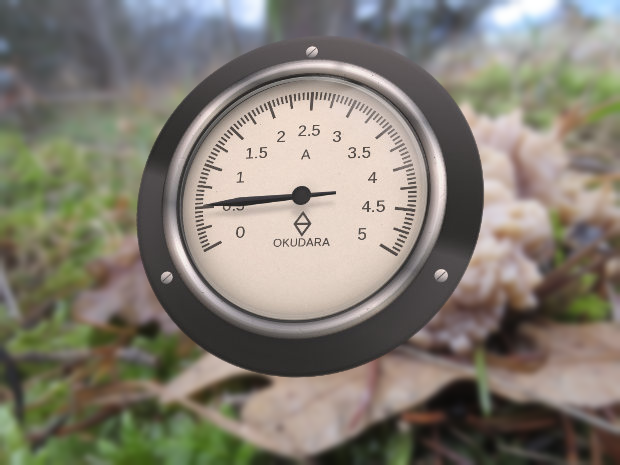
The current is A 0.5
